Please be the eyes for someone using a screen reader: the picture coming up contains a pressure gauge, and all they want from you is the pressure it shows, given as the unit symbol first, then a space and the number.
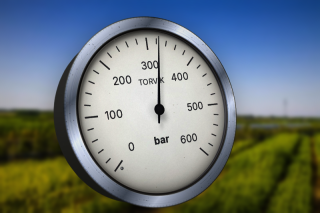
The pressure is bar 320
